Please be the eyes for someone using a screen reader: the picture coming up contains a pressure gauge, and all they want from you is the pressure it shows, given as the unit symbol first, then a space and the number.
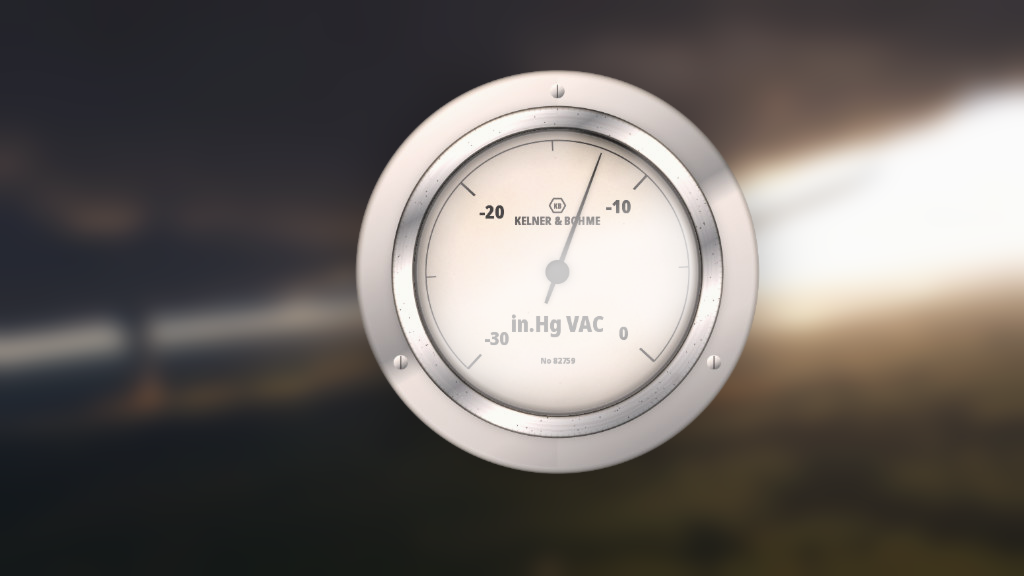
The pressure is inHg -12.5
